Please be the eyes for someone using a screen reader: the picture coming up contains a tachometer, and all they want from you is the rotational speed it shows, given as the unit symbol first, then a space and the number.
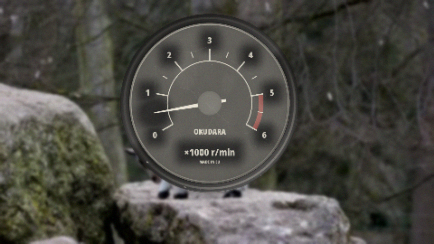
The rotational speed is rpm 500
